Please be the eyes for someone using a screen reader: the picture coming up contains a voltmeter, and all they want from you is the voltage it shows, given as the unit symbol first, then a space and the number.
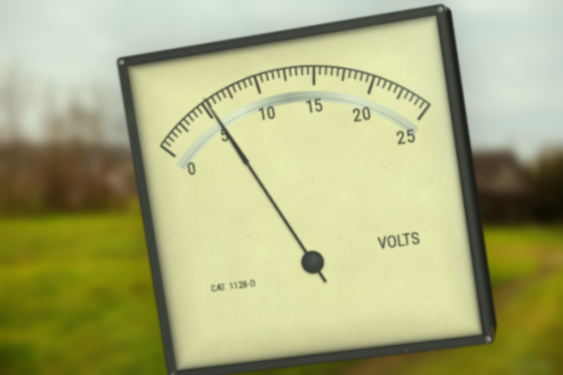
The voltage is V 5.5
